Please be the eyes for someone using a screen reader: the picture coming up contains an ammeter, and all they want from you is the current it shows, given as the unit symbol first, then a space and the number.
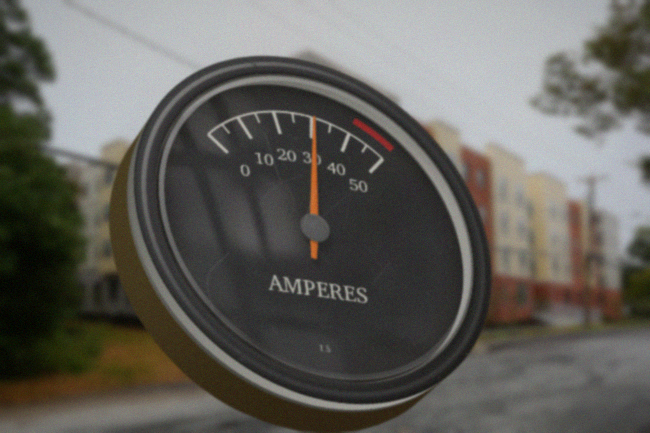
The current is A 30
